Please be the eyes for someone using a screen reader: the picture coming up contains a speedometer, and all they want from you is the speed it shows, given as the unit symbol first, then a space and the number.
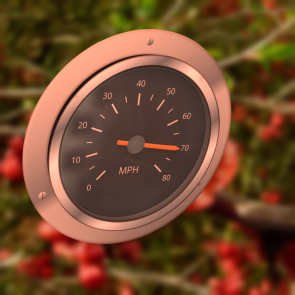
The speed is mph 70
